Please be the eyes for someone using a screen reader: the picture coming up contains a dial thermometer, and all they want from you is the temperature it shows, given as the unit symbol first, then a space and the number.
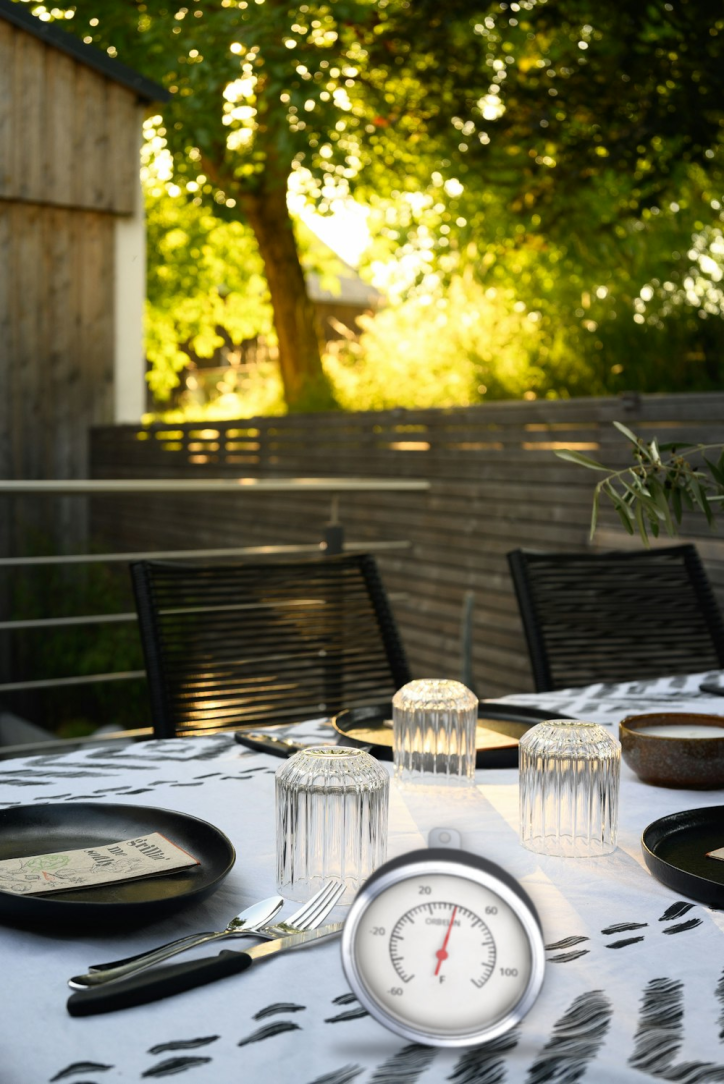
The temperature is °F 40
